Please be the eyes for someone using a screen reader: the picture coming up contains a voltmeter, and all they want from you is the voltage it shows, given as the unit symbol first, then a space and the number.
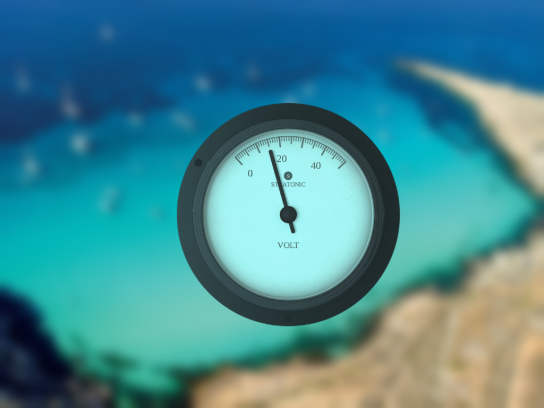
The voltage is V 15
